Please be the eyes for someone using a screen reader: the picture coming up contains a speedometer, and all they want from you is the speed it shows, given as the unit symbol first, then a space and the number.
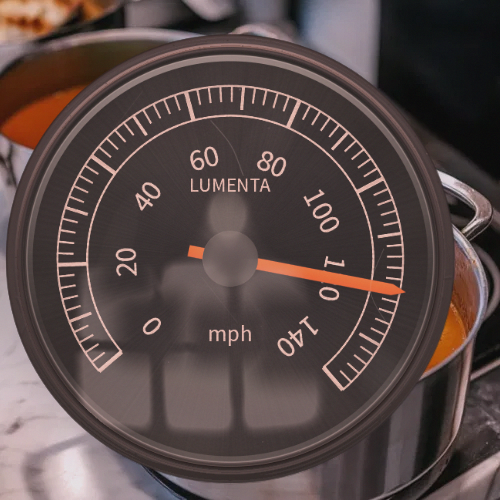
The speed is mph 120
